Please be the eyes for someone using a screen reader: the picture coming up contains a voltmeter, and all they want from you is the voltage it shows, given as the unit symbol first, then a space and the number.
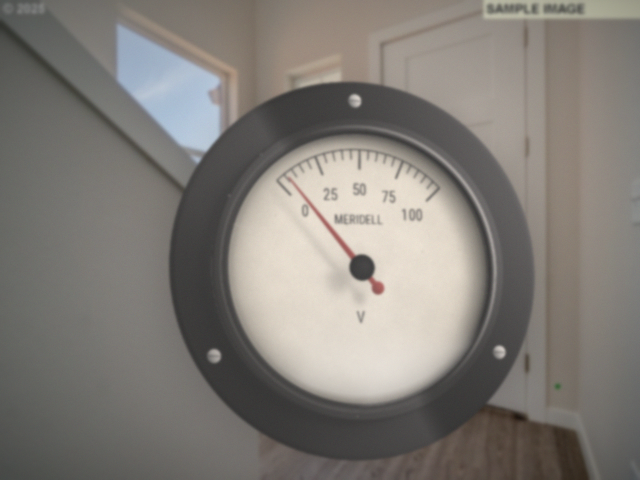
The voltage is V 5
